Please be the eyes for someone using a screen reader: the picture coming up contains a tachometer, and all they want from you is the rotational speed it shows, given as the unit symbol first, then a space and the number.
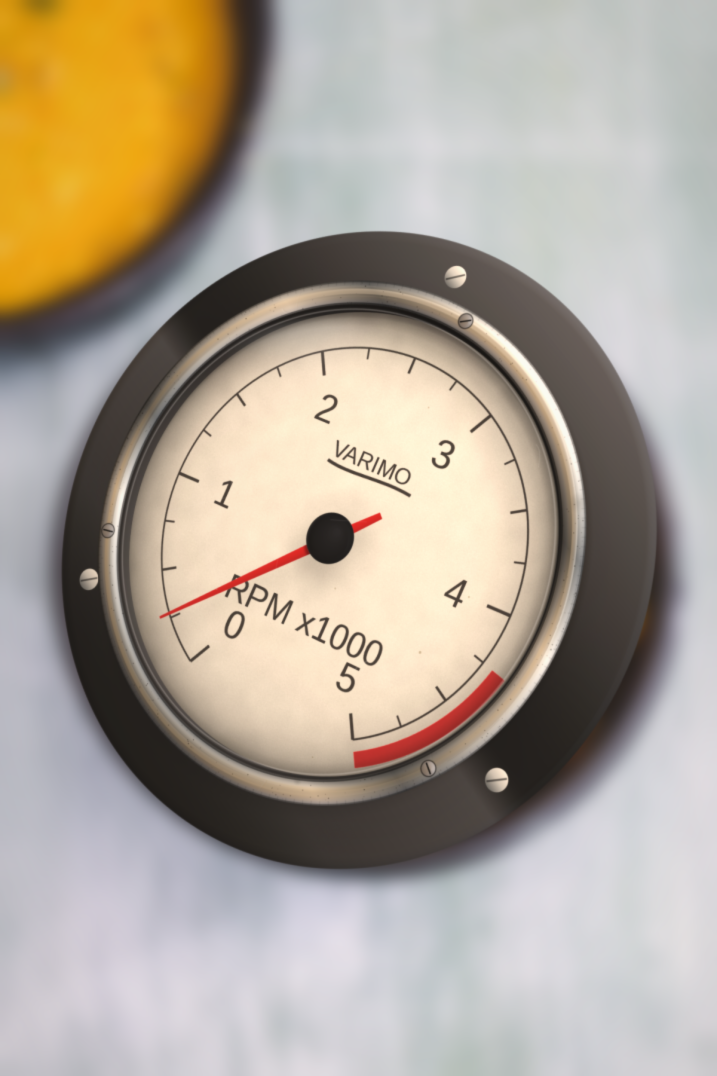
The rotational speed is rpm 250
